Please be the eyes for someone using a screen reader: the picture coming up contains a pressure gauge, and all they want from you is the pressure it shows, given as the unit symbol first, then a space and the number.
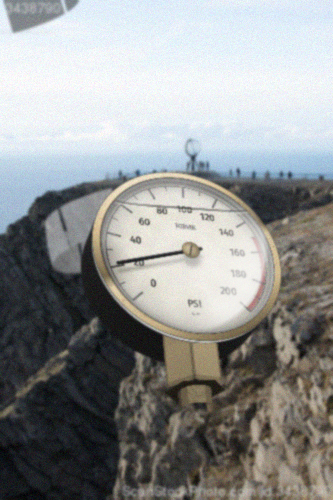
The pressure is psi 20
